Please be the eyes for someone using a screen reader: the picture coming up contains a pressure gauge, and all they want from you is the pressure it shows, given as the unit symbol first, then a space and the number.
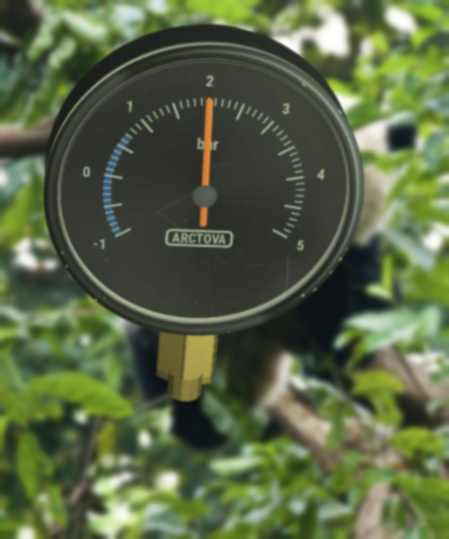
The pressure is bar 2
